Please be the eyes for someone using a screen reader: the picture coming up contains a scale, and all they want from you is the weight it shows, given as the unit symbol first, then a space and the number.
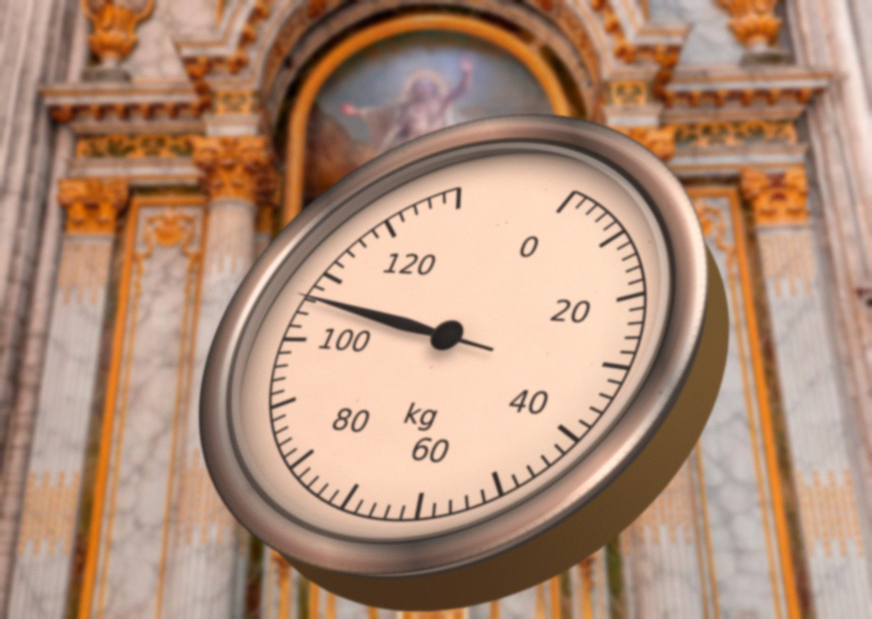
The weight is kg 106
